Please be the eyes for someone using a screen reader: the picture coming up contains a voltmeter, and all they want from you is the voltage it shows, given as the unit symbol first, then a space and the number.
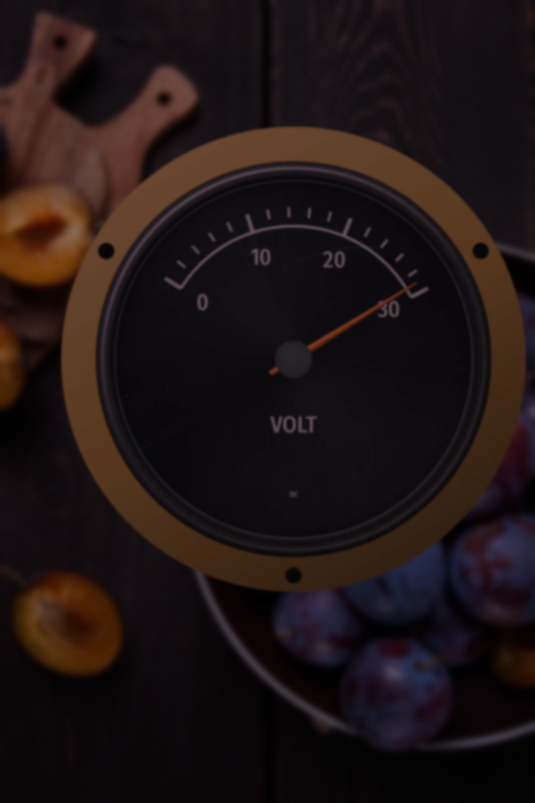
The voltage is V 29
